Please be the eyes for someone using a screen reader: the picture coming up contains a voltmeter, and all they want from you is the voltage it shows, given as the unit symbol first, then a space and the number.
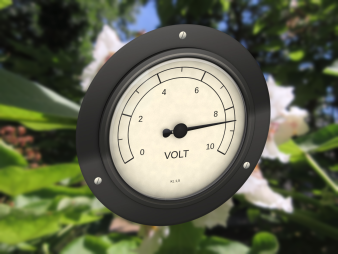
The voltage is V 8.5
